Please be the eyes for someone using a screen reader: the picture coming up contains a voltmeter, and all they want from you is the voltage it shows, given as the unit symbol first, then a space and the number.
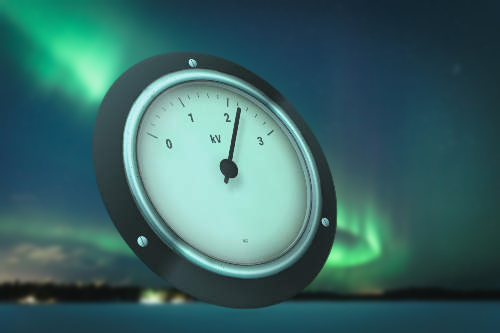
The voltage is kV 2.2
